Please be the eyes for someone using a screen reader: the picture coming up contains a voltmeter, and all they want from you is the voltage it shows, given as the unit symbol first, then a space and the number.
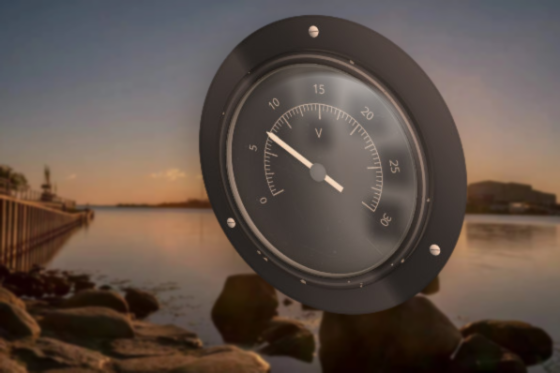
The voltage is V 7.5
